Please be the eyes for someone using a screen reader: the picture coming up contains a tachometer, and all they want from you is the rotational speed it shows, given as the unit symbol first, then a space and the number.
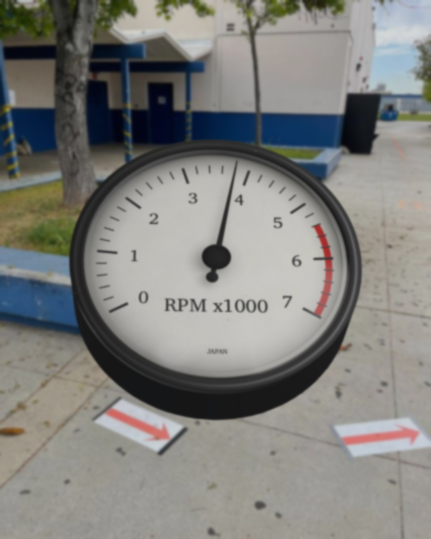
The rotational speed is rpm 3800
